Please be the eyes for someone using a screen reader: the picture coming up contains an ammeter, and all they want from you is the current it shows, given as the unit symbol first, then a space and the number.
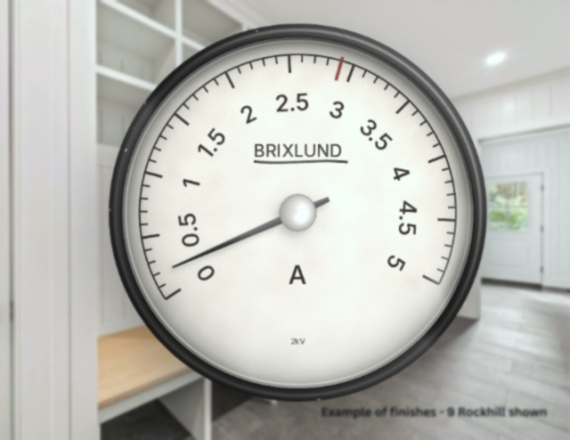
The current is A 0.2
